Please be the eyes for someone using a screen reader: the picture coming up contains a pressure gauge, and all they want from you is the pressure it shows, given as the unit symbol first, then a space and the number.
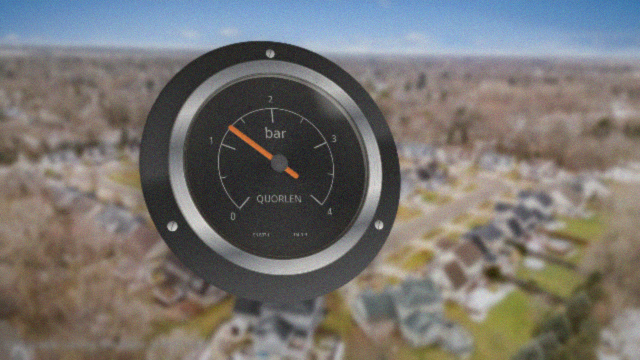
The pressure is bar 1.25
